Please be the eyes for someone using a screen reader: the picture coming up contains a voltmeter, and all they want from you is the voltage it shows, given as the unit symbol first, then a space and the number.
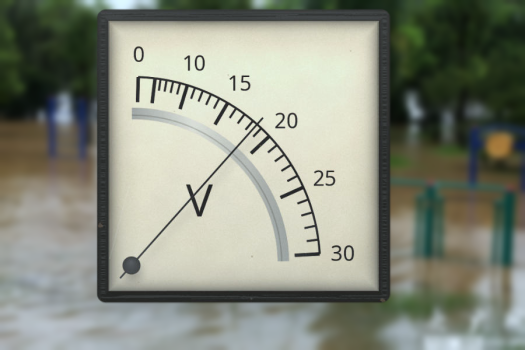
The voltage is V 18.5
